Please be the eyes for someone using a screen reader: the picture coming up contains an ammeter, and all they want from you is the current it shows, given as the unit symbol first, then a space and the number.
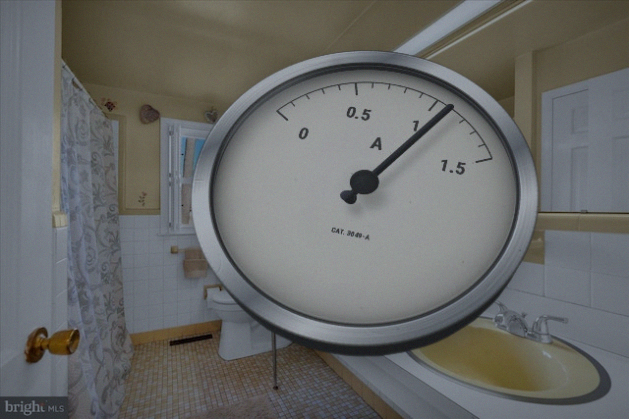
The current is A 1.1
